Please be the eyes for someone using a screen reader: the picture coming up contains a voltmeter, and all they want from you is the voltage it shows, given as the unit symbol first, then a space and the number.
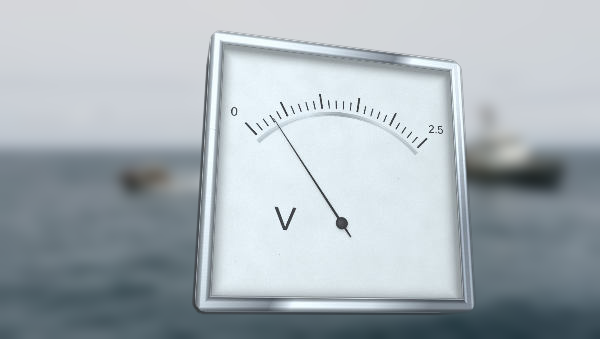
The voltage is V 0.3
